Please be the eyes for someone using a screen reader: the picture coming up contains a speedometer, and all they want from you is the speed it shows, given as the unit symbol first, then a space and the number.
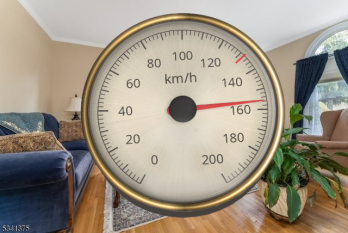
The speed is km/h 156
